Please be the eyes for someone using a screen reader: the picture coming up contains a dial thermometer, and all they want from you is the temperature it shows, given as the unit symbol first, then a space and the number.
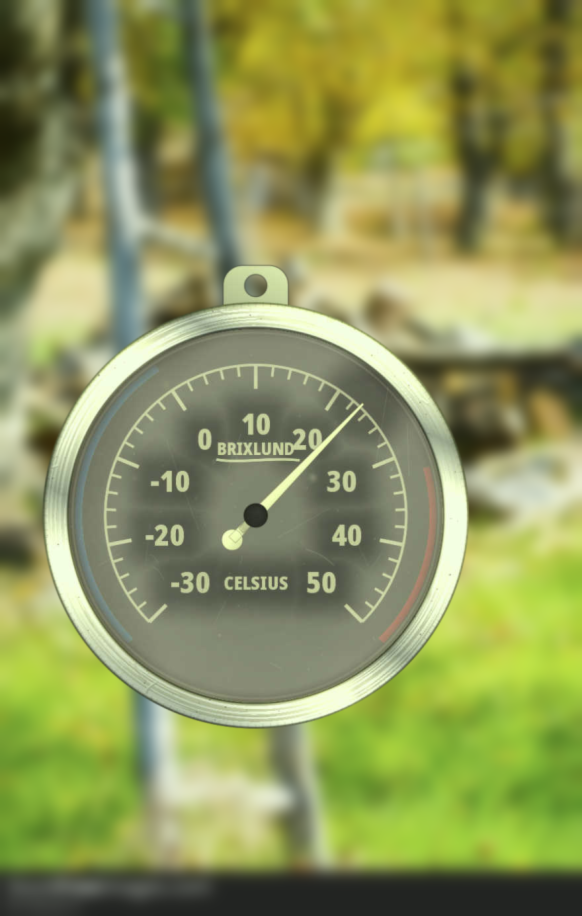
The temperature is °C 23
